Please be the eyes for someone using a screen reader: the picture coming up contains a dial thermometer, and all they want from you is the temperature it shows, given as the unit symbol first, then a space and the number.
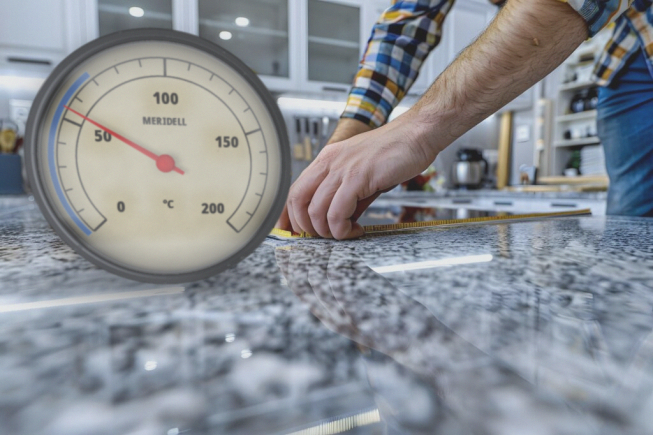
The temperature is °C 55
